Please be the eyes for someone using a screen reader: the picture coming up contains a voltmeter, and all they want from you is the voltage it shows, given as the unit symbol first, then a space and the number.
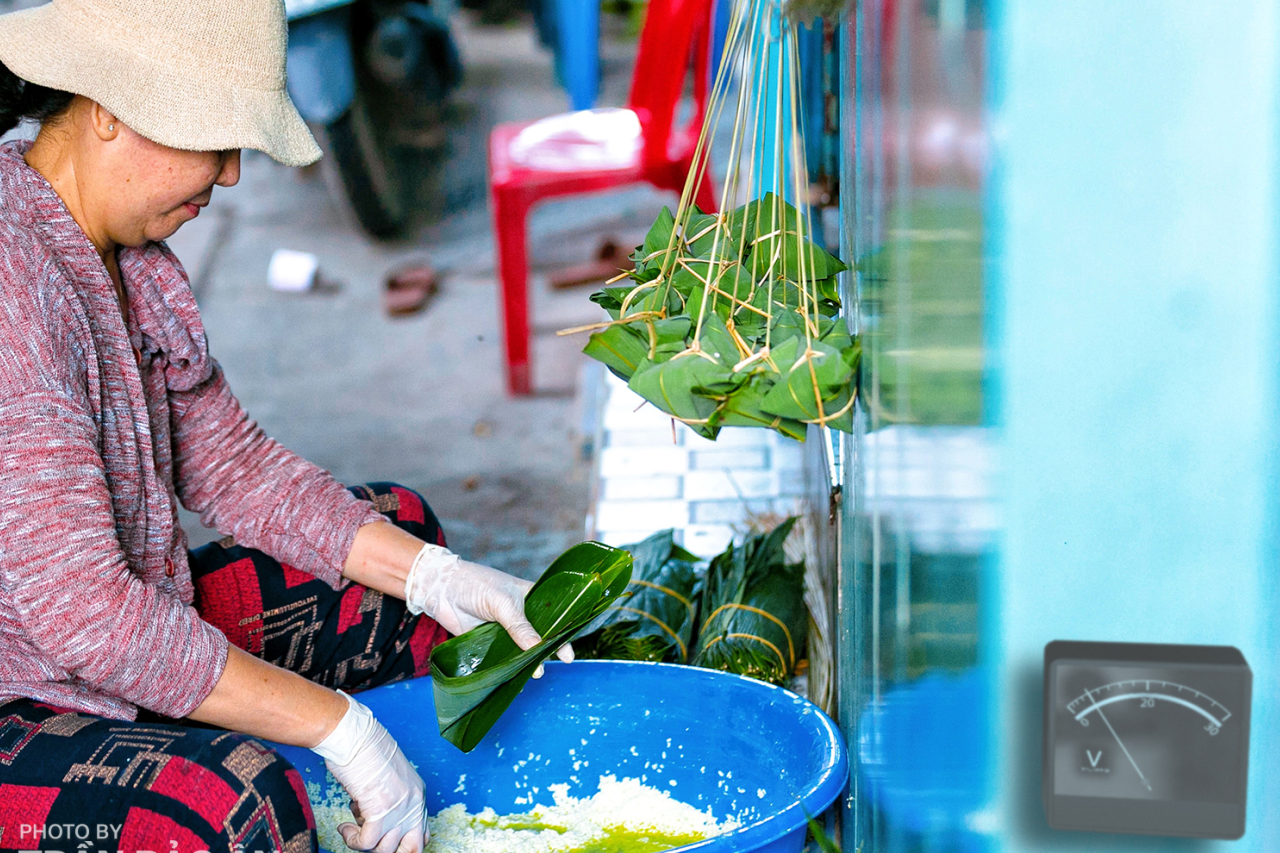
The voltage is V 10
